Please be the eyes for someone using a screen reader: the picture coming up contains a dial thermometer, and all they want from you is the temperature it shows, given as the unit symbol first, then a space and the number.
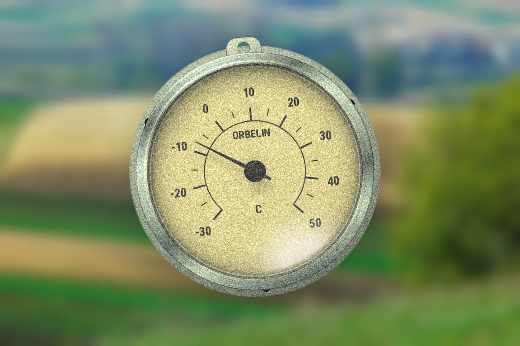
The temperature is °C -7.5
